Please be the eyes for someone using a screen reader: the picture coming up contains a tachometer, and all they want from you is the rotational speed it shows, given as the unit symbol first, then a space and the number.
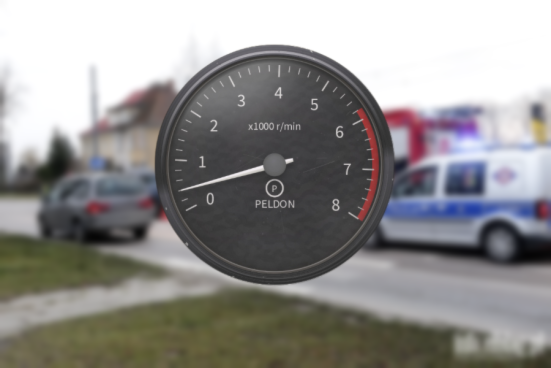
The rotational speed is rpm 400
